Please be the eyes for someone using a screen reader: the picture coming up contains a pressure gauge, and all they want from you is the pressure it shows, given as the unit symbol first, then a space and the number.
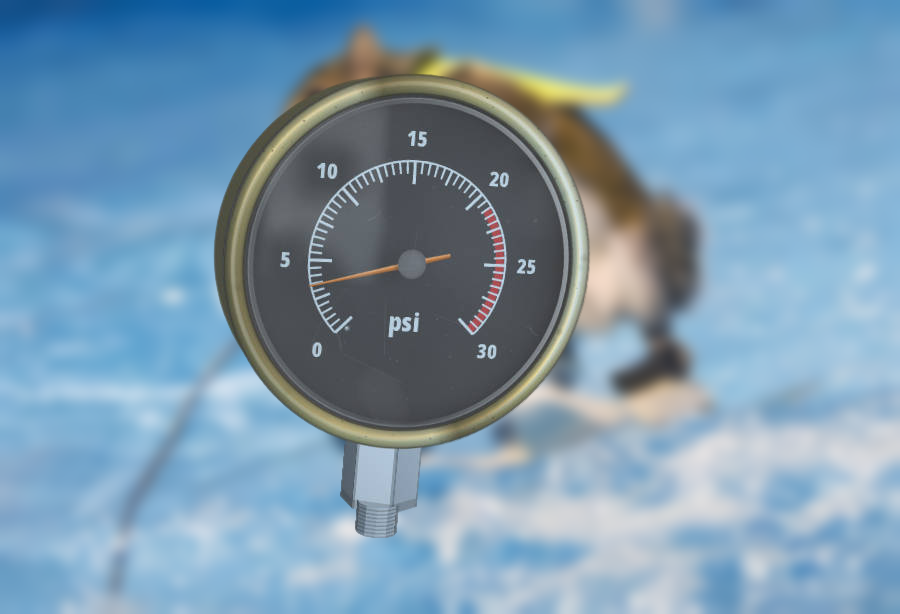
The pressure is psi 3.5
